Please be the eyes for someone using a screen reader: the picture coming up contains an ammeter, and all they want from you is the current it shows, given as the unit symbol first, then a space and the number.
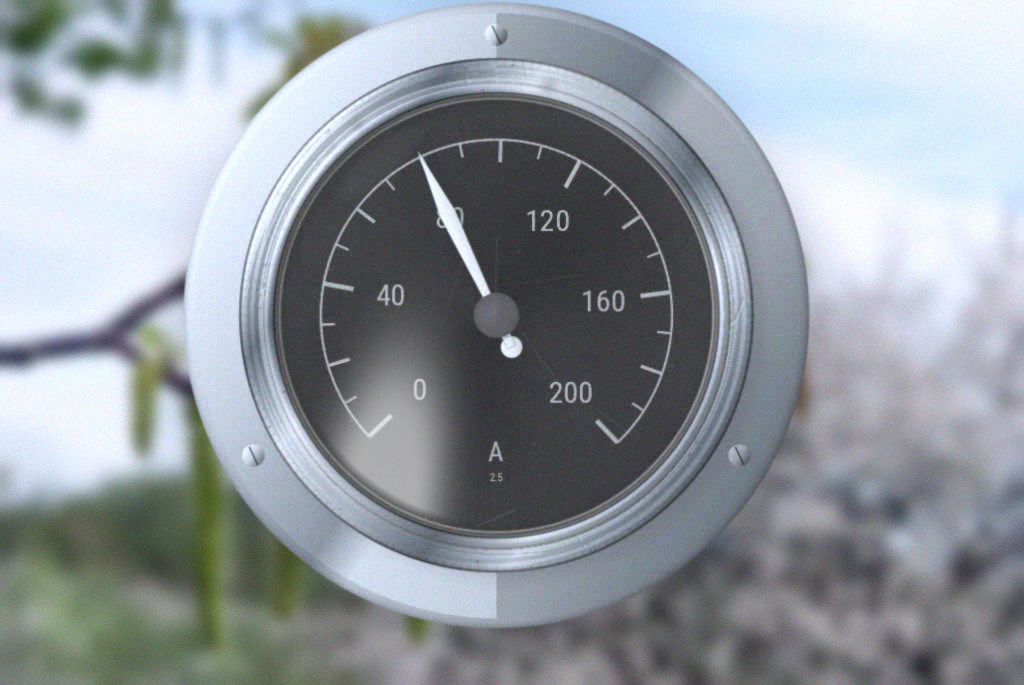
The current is A 80
